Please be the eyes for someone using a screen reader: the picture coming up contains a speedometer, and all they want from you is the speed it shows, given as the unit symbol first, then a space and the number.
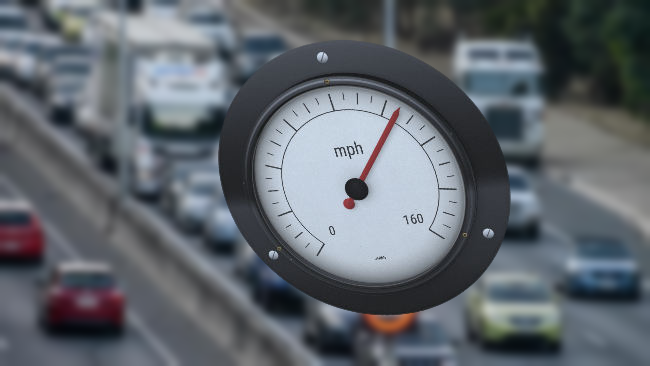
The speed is mph 105
